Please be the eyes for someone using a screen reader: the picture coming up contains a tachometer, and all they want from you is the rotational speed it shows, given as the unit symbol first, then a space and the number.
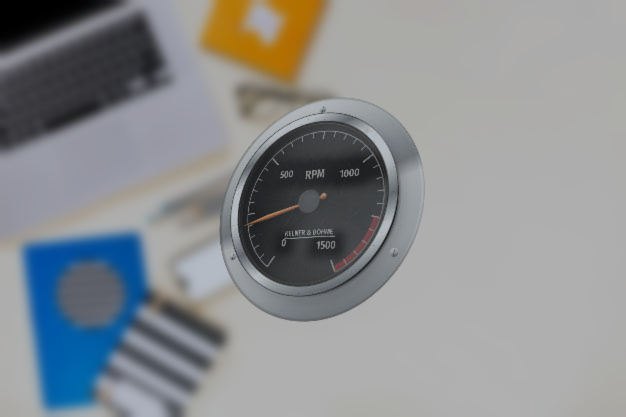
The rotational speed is rpm 200
